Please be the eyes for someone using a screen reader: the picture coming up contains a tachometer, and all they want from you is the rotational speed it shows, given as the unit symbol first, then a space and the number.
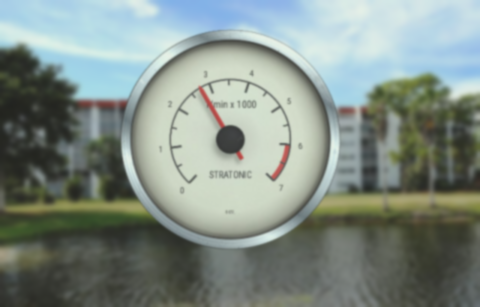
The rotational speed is rpm 2750
